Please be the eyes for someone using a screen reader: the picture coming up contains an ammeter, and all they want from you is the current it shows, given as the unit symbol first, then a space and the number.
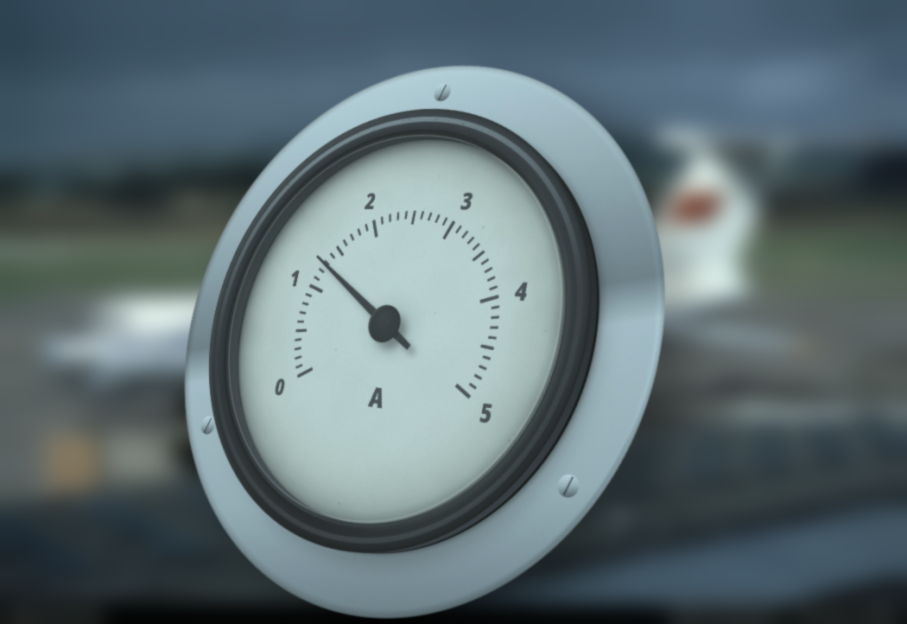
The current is A 1.3
